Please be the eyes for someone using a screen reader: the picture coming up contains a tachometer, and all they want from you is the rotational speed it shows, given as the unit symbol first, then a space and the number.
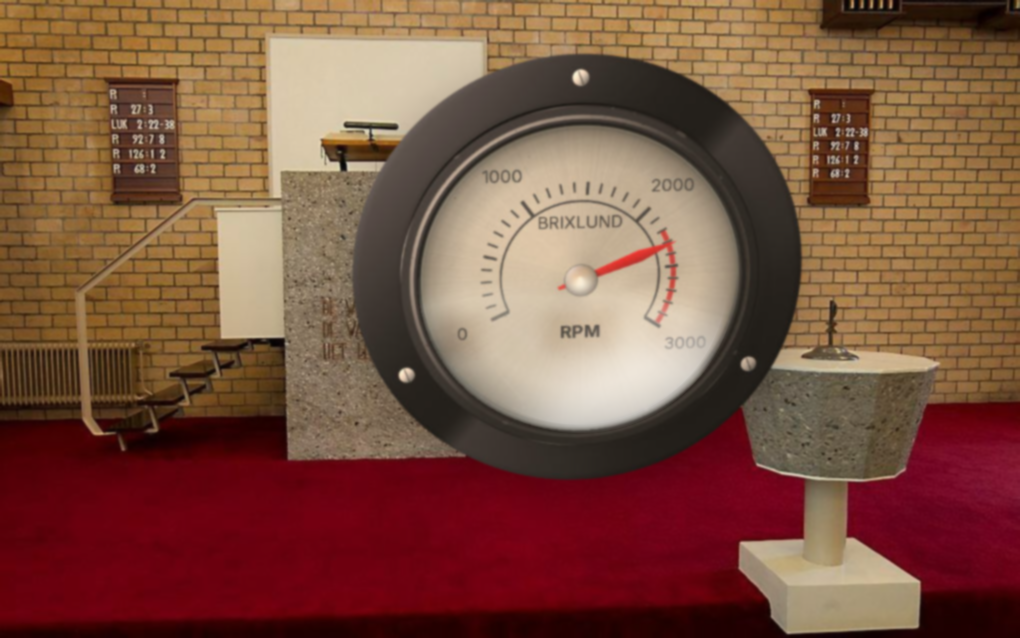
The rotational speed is rpm 2300
